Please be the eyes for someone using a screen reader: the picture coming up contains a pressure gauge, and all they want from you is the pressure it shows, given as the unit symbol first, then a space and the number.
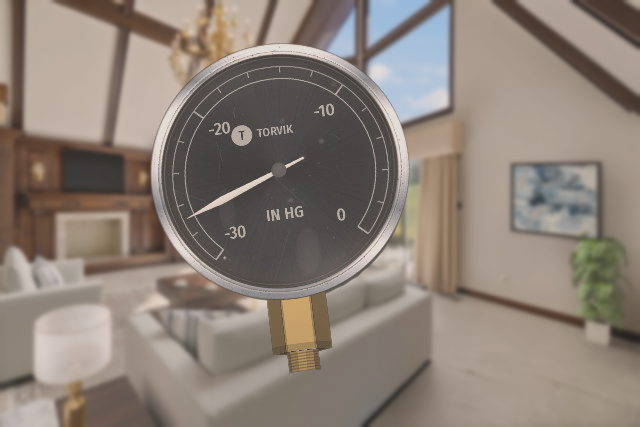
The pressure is inHg -27
